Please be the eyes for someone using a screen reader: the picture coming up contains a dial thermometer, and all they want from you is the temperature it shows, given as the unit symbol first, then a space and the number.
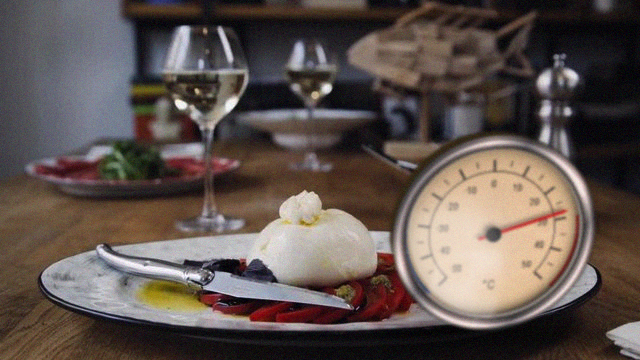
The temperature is °C 27.5
